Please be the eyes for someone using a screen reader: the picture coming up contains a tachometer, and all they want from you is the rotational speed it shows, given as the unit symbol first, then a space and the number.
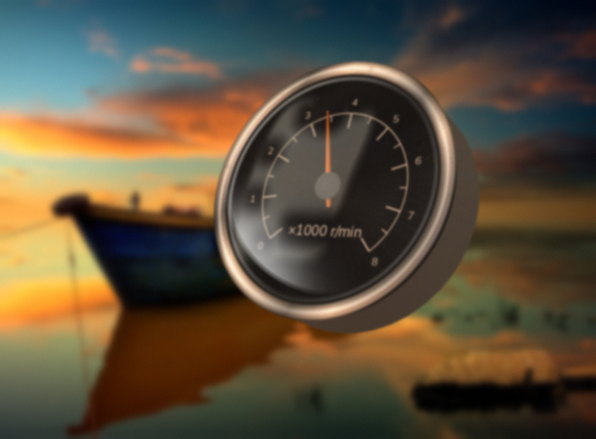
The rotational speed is rpm 3500
